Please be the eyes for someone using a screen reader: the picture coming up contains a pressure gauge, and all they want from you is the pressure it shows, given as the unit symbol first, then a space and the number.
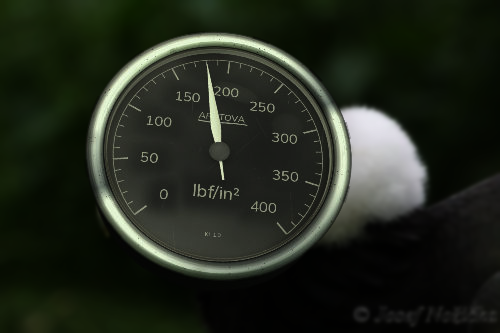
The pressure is psi 180
